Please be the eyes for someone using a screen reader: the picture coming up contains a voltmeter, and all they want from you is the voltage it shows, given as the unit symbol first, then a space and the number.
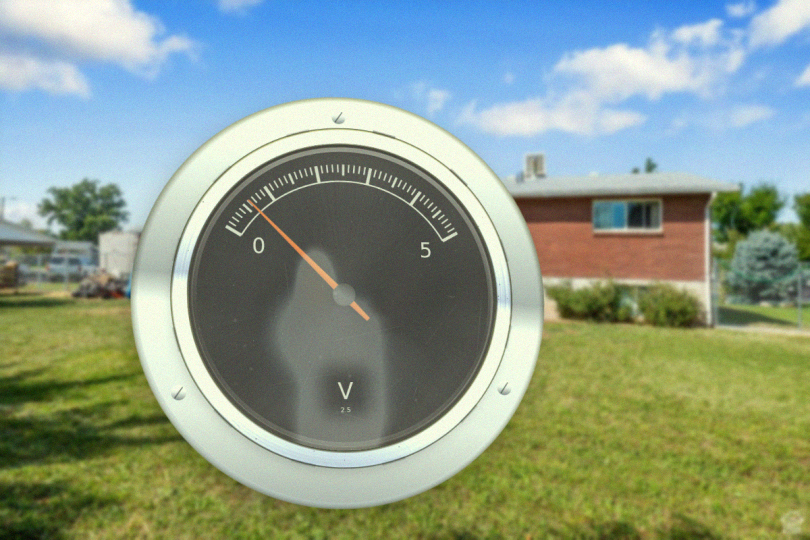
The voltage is V 0.6
